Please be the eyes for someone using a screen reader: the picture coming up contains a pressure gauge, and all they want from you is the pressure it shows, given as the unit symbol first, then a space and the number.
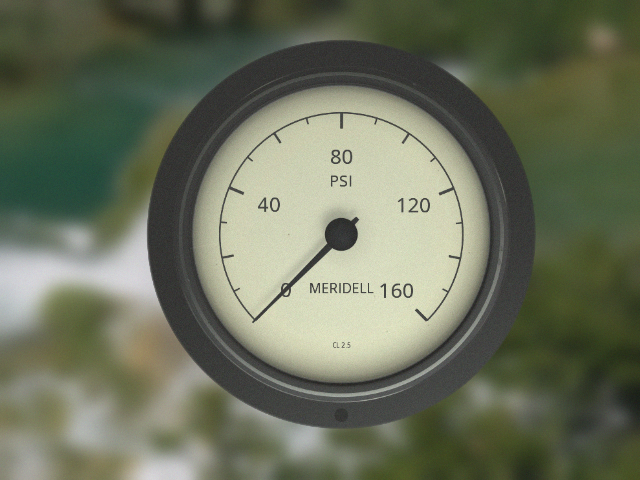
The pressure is psi 0
